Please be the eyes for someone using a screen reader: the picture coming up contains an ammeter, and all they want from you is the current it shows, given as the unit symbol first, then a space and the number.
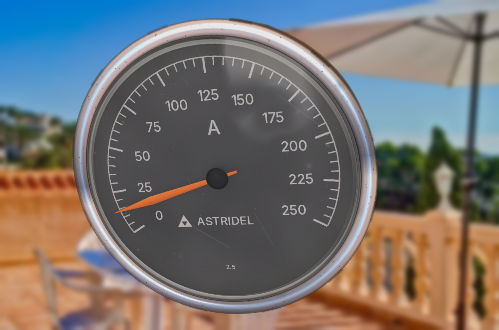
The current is A 15
